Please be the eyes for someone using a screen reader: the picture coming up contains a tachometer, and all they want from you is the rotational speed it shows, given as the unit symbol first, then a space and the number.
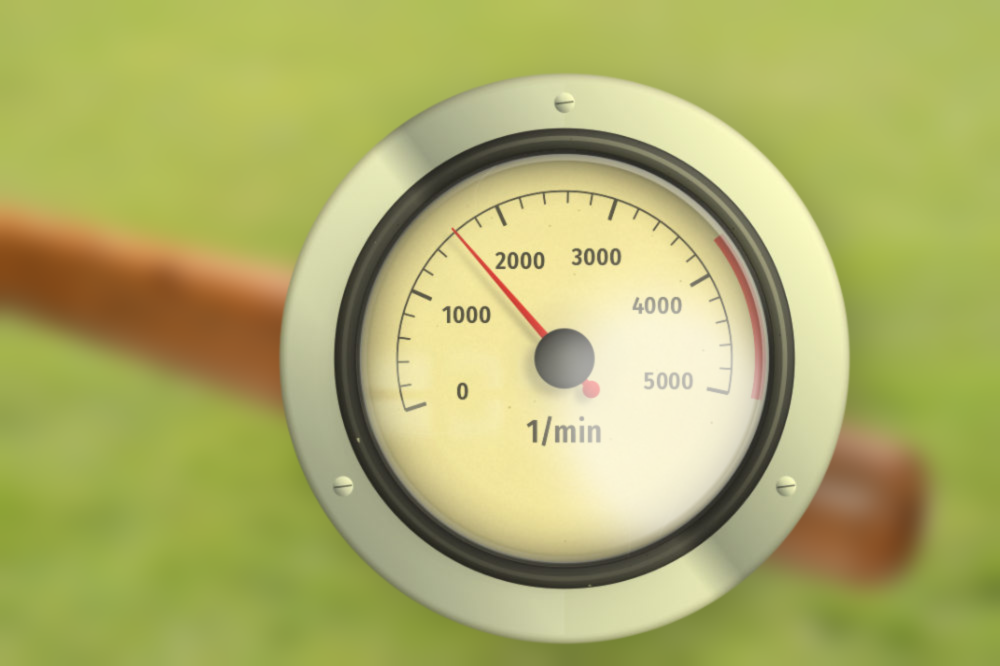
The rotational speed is rpm 1600
